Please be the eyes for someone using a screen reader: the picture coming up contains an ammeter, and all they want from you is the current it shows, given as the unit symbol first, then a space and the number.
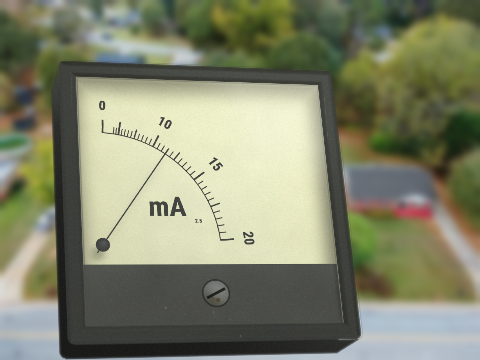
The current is mA 11.5
